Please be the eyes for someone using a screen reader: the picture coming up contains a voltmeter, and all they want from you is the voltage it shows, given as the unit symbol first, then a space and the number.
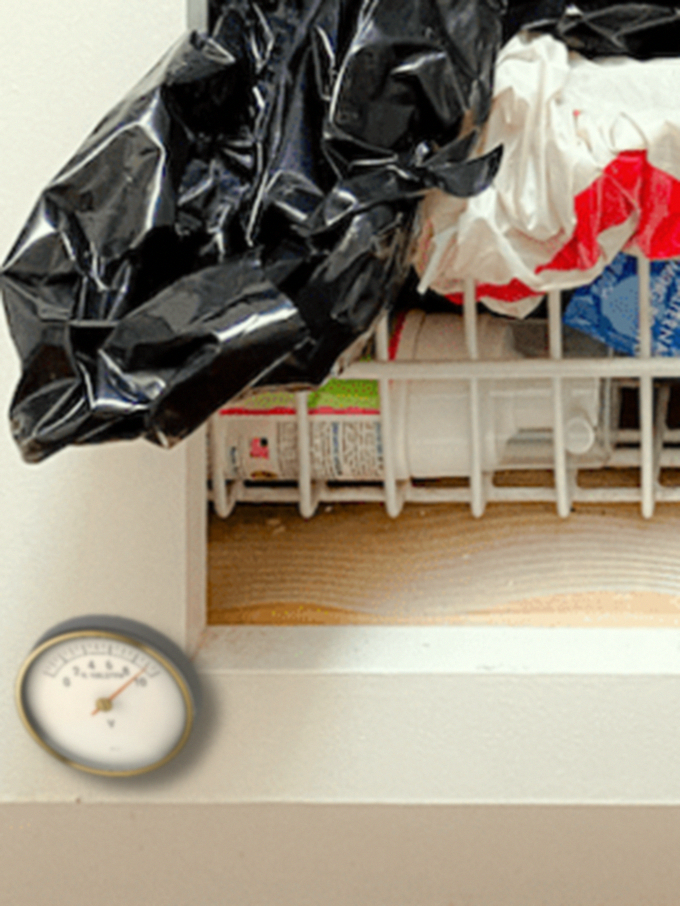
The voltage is V 9
